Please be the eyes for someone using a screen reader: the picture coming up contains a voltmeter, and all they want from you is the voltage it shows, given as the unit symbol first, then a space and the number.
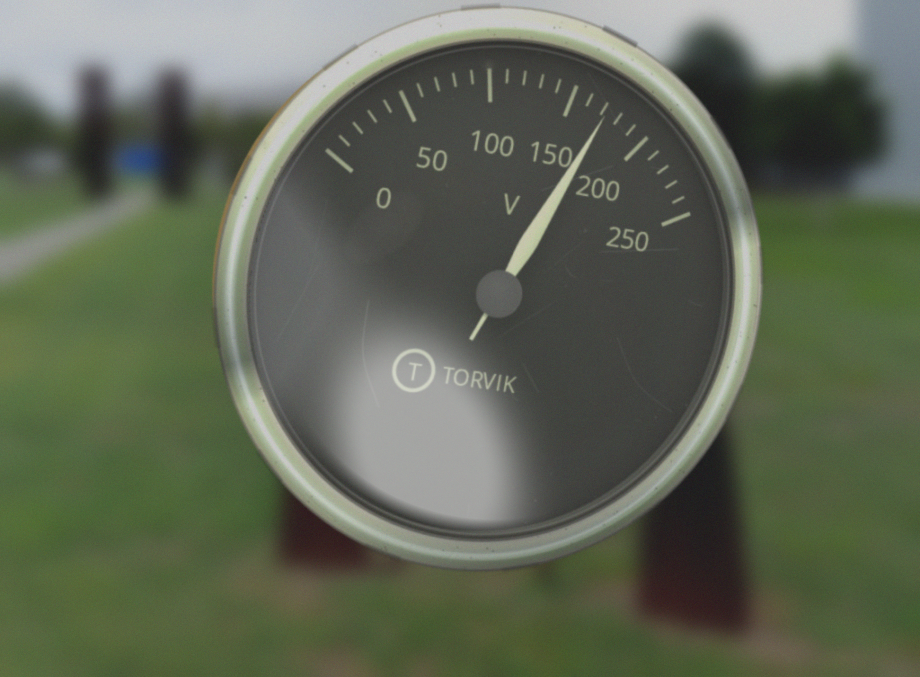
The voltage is V 170
